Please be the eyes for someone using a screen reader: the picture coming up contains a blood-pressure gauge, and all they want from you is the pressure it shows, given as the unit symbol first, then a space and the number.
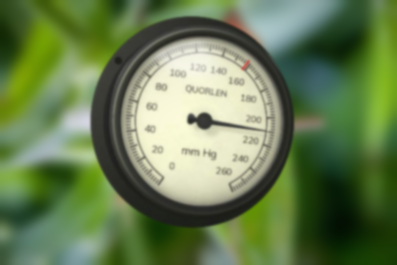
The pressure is mmHg 210
